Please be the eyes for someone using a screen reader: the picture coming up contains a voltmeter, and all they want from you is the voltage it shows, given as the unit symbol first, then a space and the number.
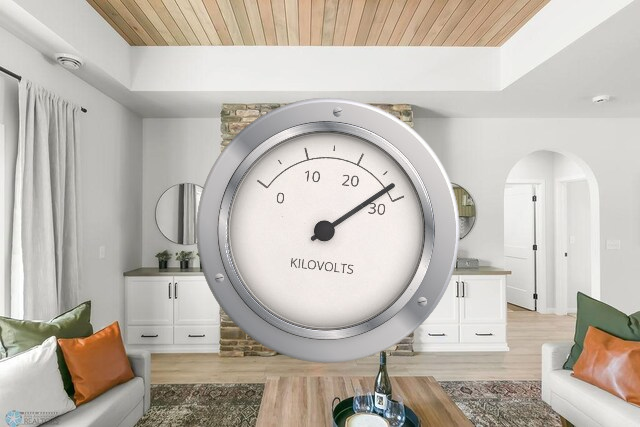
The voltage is kV 27.5
